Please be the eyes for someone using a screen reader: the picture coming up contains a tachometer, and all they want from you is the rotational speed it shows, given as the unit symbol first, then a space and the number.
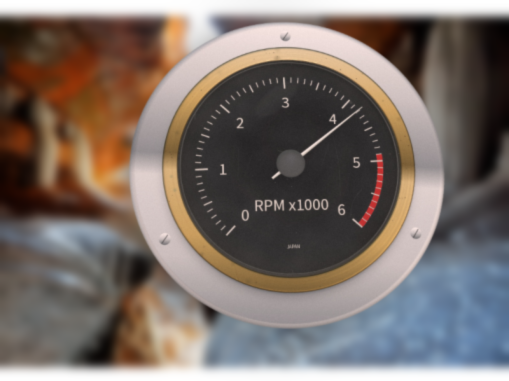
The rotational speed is rpm 4200
